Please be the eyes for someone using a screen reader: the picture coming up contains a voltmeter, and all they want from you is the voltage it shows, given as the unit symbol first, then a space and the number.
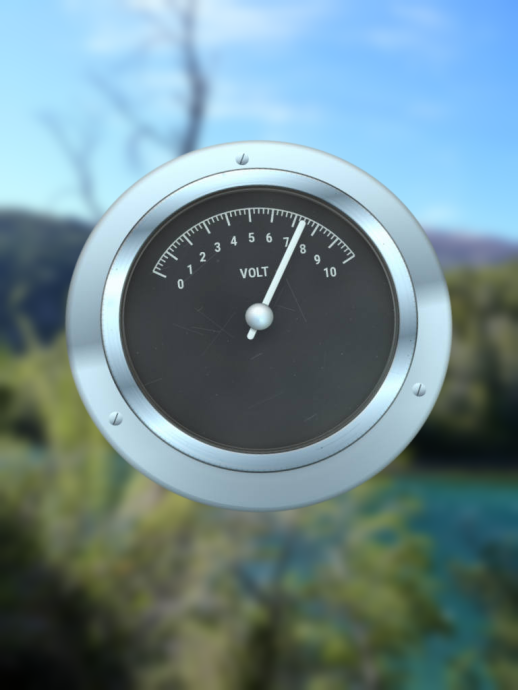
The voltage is V 7.4
